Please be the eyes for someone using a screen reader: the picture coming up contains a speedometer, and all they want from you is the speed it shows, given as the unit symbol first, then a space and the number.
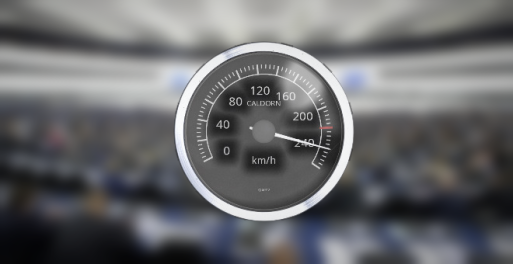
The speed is km/h 240
